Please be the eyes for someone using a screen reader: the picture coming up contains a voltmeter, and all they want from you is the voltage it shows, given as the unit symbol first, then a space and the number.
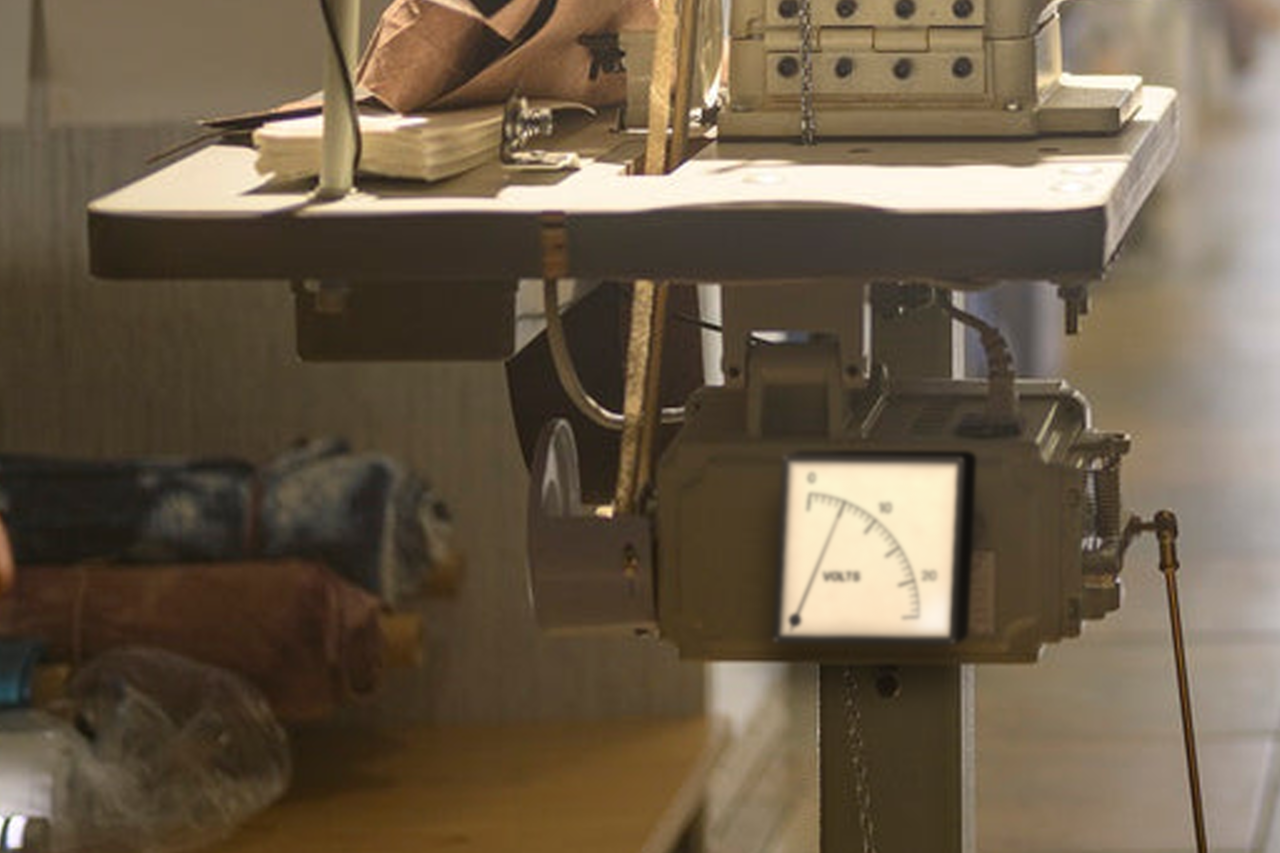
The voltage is V 5
